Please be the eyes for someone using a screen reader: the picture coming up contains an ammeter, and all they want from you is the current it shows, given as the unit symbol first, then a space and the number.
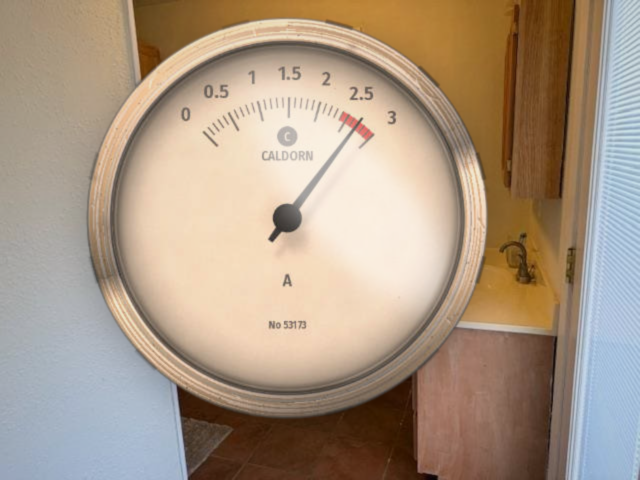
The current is A 2.7
